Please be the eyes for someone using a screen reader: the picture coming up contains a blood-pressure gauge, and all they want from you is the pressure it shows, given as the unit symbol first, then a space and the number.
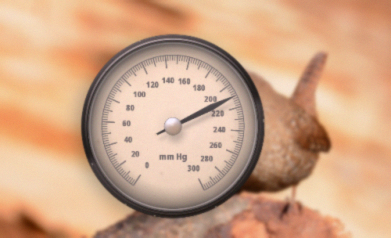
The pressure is mmHg 210
